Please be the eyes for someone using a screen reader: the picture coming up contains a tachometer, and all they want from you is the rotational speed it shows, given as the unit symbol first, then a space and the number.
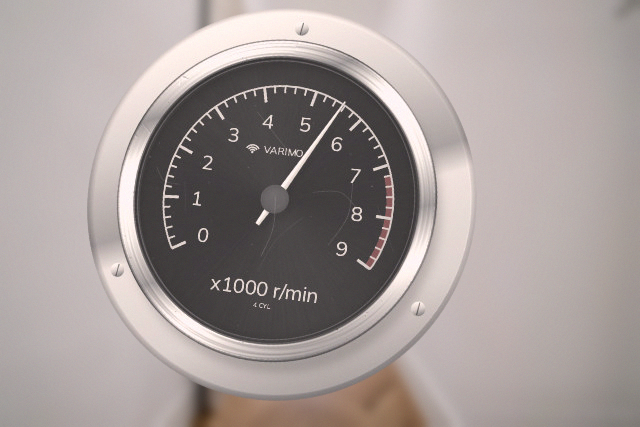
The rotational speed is rpm 5600
